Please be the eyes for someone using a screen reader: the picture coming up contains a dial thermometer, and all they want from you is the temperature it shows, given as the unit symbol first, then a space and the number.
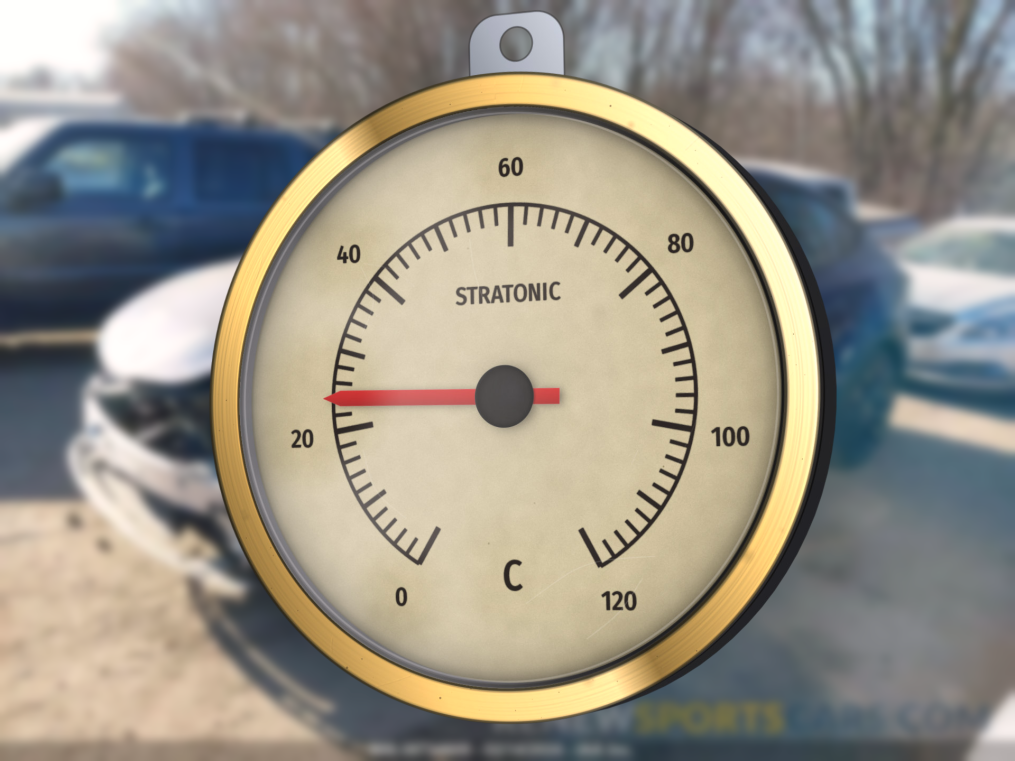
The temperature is °C 24
